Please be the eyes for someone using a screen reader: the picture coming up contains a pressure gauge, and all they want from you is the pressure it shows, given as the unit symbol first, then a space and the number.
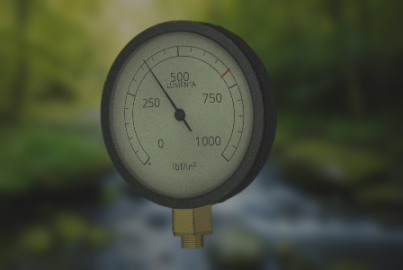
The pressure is psi 375
